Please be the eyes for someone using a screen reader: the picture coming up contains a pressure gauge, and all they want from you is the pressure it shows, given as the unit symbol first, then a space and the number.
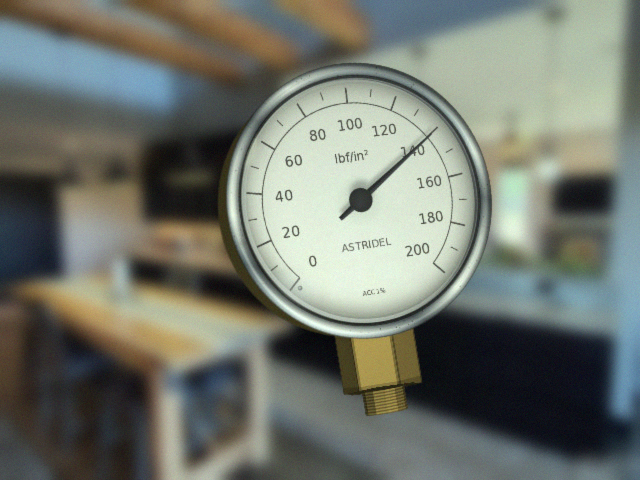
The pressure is psi 140
